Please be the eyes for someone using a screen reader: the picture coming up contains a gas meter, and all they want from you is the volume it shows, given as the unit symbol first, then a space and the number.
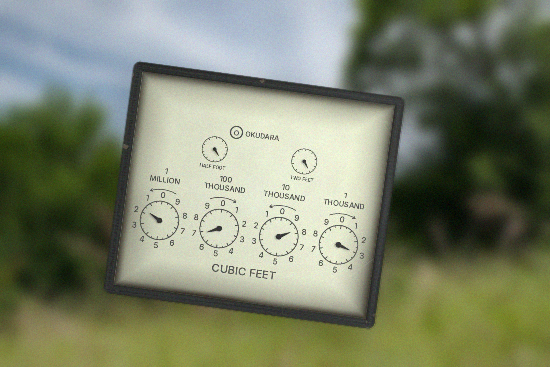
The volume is ft³ 168300
